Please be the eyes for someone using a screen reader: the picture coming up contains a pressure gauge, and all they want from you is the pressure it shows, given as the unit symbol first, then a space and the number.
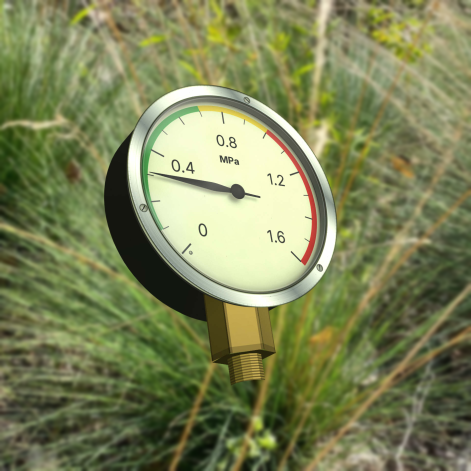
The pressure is MPa 0.3
